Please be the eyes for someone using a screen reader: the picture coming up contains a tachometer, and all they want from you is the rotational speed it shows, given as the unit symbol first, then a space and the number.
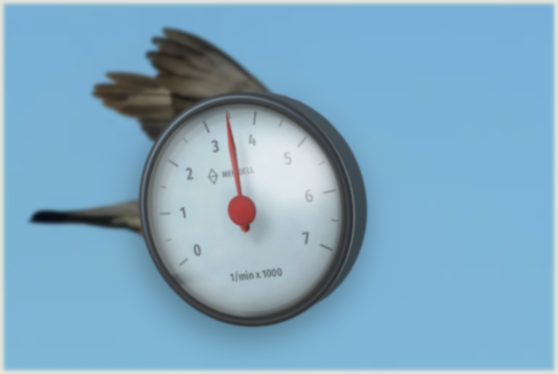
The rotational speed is rpm 3500
